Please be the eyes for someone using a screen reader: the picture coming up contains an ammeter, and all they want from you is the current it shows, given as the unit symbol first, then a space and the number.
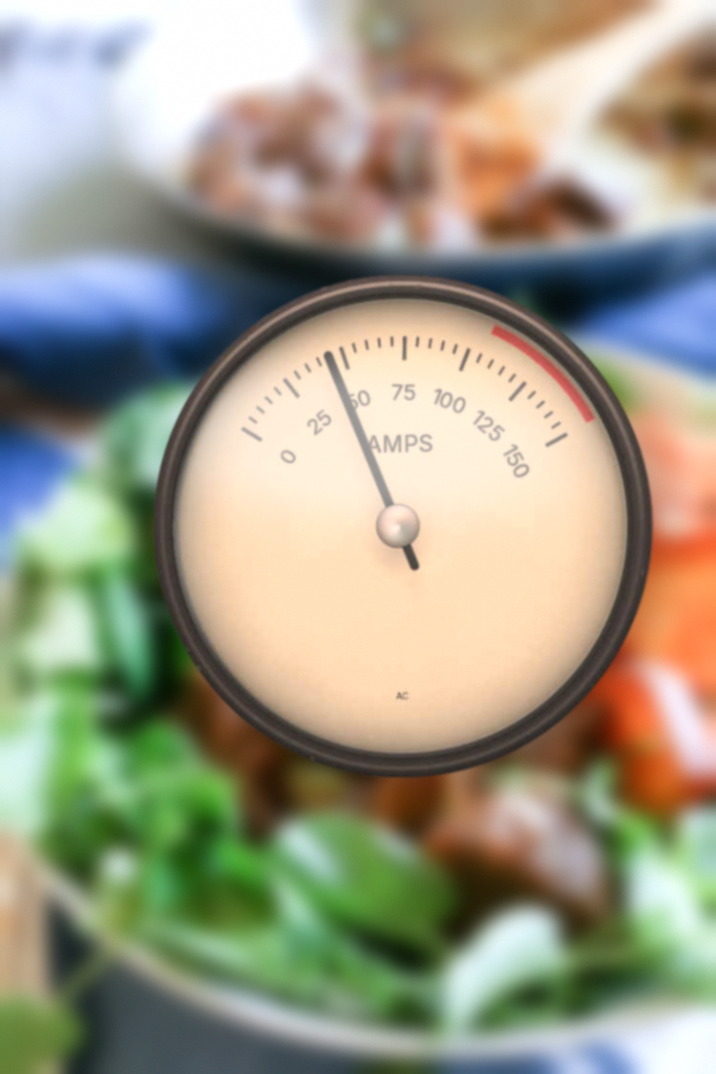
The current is A 45
